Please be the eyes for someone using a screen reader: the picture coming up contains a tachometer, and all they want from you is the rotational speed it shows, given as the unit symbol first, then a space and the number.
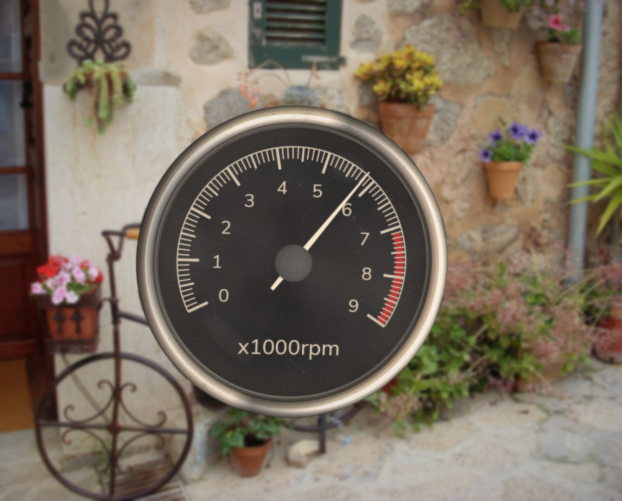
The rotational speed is rpm 5800
